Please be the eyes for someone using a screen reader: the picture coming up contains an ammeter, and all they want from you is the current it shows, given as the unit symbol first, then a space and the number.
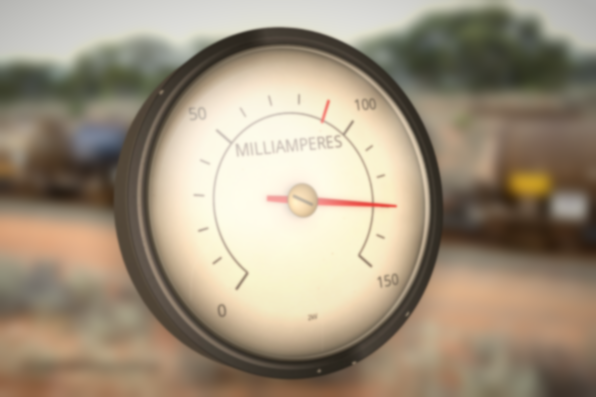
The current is mA 130
